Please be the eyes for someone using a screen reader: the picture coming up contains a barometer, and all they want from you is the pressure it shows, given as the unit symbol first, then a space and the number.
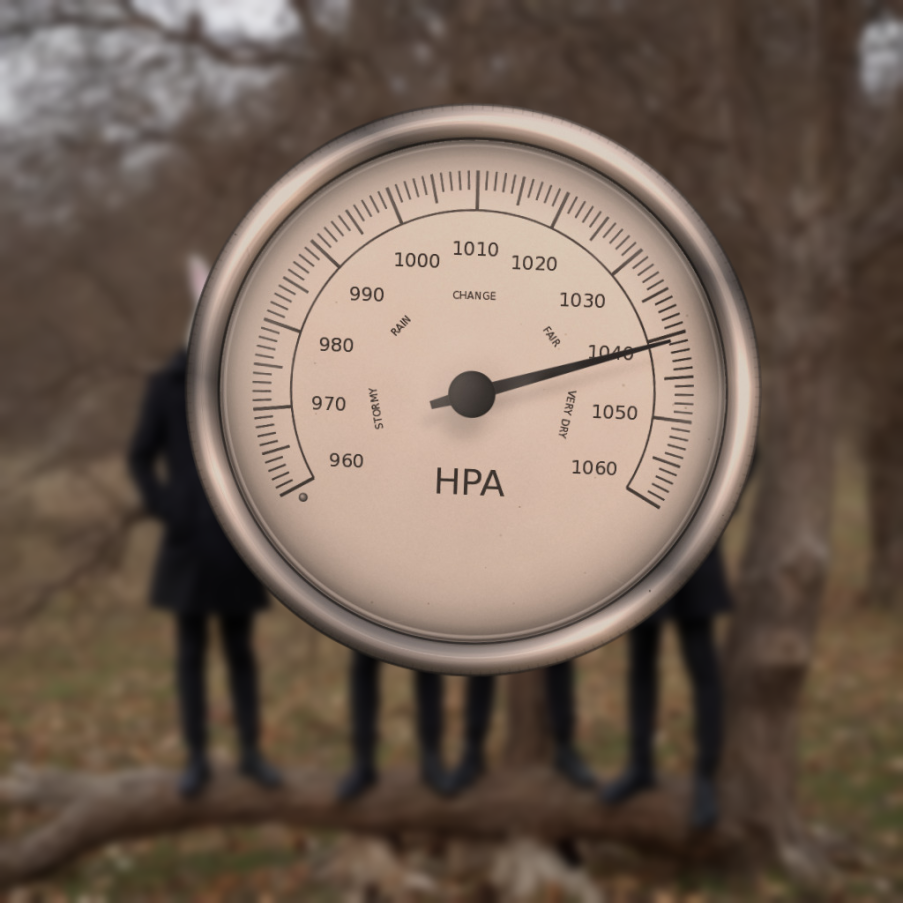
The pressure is hPa 1040.5
